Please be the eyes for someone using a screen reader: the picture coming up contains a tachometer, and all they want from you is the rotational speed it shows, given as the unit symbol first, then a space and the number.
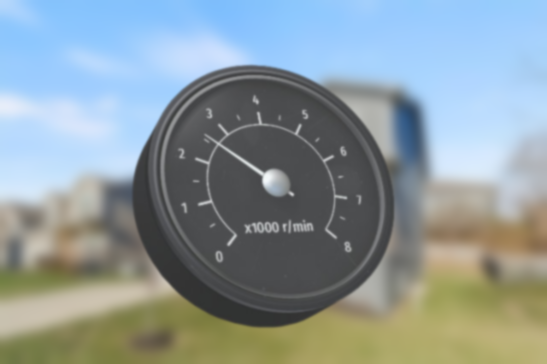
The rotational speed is rpm 2500
